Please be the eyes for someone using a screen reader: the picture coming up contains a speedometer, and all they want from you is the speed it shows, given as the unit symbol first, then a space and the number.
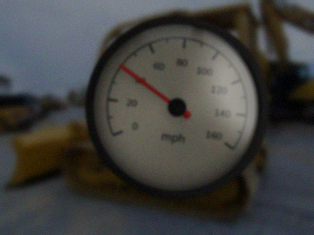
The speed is mph 40
